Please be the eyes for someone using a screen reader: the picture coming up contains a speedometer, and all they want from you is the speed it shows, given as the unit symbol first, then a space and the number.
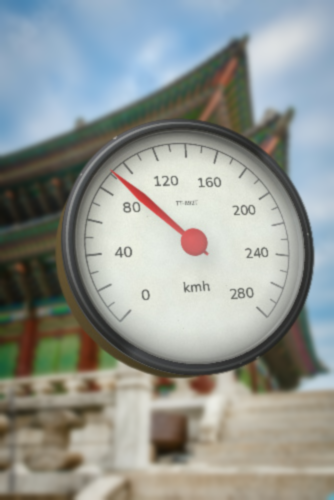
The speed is km/h 90
